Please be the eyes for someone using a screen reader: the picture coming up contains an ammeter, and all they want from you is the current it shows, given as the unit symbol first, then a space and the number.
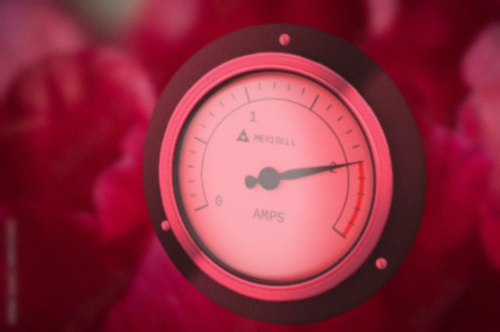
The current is A 2
